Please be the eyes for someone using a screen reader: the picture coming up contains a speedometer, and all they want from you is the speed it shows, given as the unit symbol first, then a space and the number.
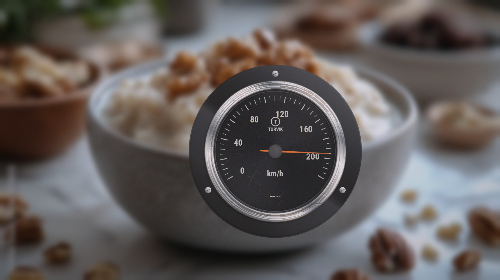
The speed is km/h 195
